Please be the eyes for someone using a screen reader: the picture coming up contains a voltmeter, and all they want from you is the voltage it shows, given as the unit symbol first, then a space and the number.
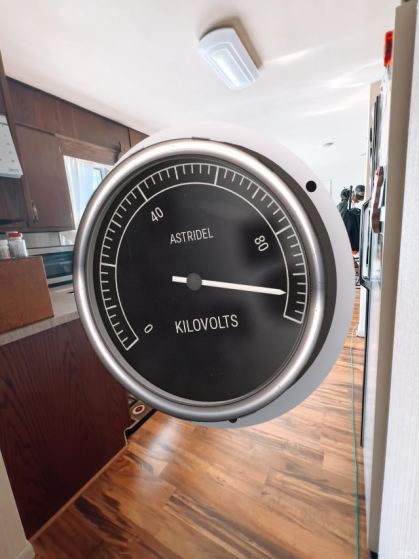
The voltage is kV 94
